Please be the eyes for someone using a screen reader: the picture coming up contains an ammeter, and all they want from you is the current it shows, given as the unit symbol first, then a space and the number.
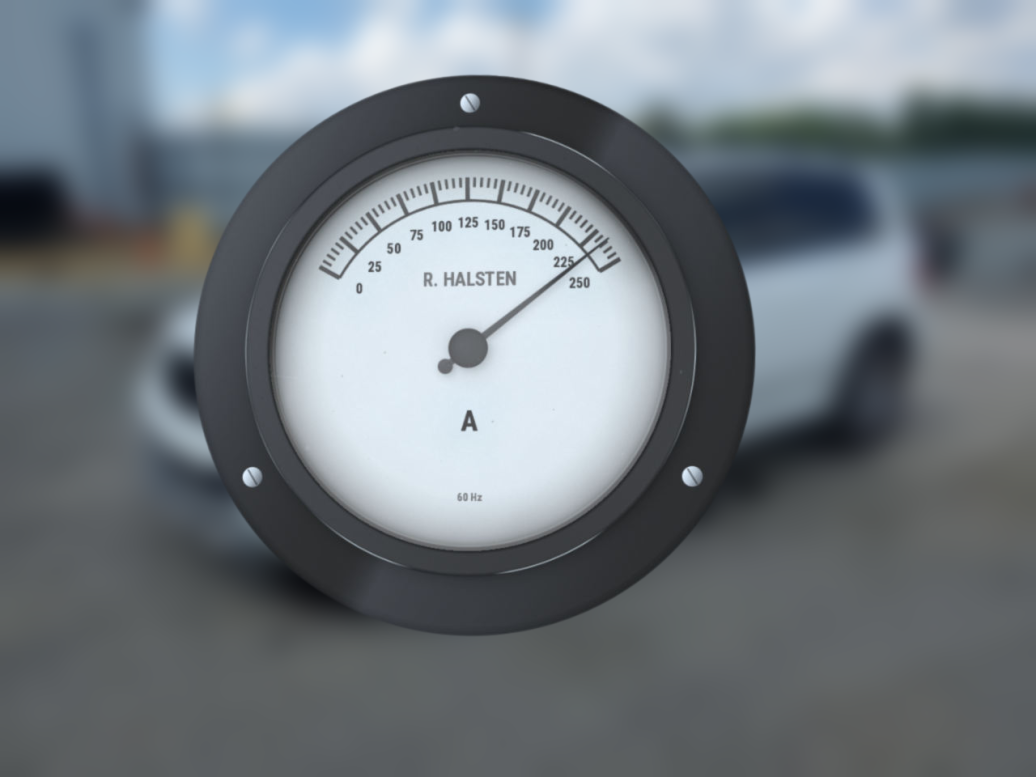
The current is A 235
